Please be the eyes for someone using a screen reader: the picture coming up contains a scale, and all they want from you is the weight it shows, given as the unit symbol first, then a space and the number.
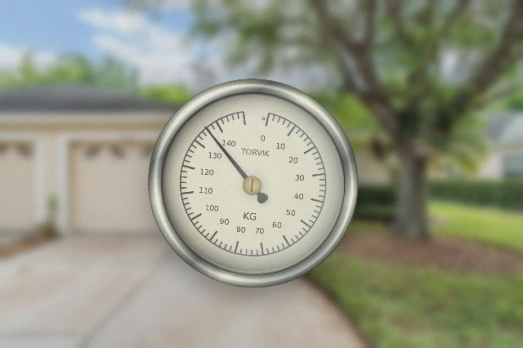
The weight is kg 136
